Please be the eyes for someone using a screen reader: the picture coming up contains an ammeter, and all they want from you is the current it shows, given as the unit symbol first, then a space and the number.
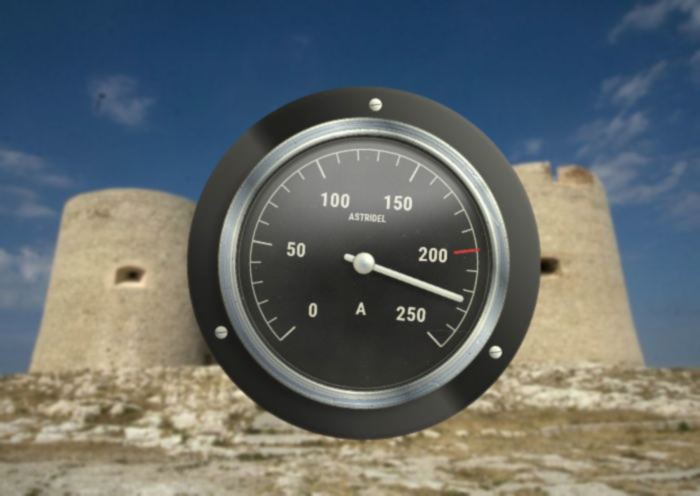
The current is A 225
